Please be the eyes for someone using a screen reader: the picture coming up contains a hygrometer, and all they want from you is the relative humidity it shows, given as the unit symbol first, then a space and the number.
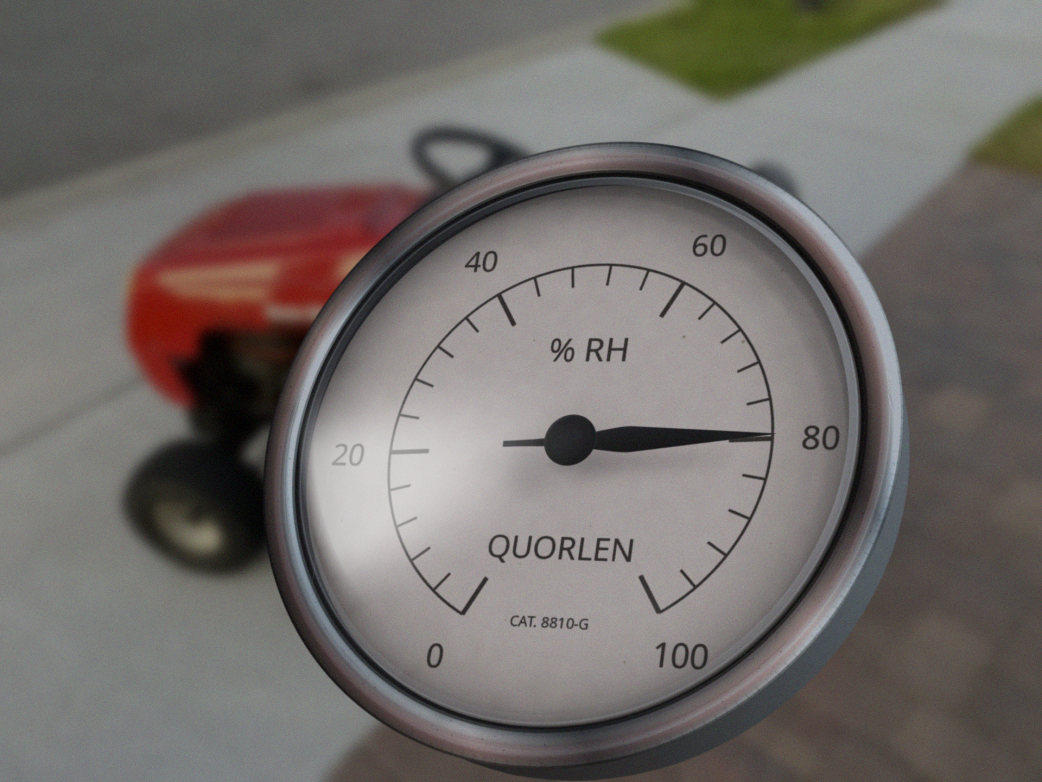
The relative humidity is % 80
